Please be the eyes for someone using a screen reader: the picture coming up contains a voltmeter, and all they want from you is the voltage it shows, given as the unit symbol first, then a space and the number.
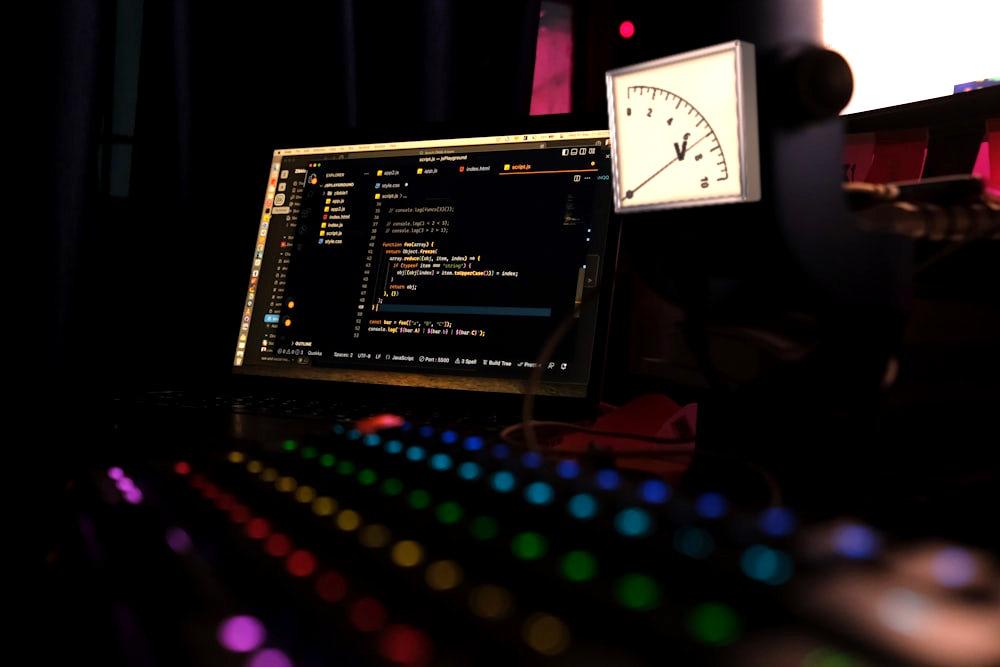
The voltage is V 7
